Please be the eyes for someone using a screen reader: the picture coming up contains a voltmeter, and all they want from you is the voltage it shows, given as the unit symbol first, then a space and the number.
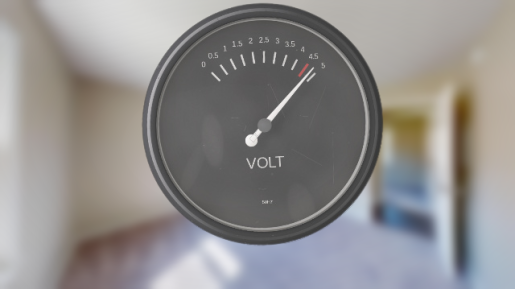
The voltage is V 4.75
